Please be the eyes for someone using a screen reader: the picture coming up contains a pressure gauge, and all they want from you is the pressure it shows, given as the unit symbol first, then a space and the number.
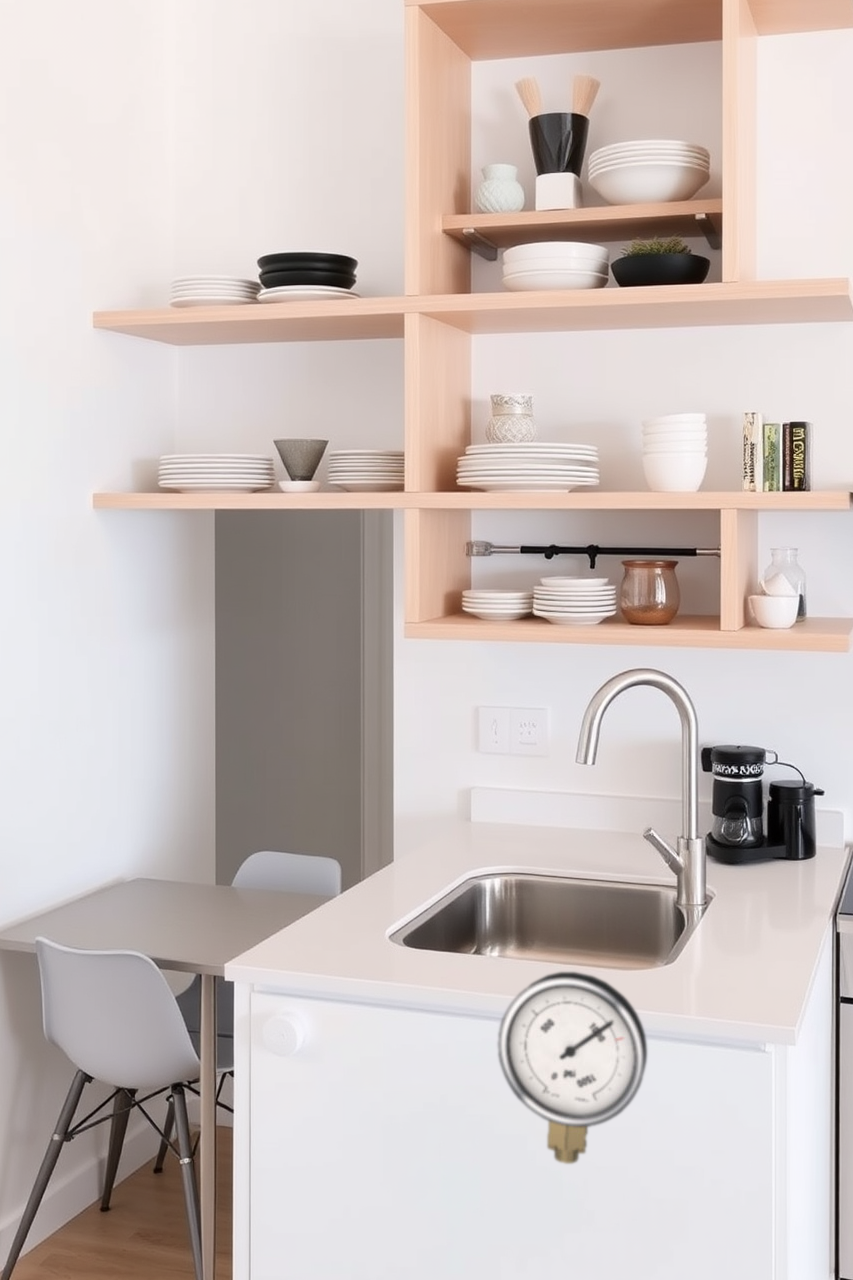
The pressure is psi 1000
